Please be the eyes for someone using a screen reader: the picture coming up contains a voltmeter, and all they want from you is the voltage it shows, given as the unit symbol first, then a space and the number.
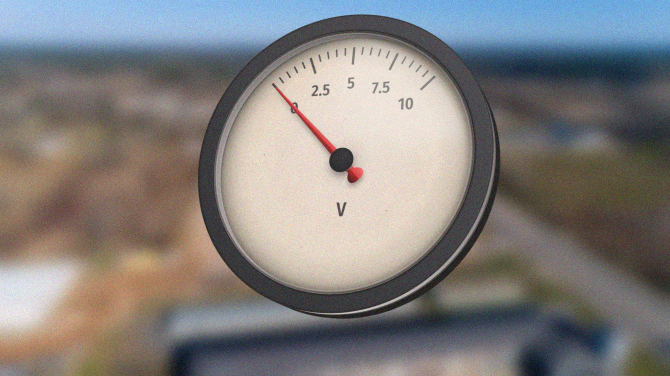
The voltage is V 0
